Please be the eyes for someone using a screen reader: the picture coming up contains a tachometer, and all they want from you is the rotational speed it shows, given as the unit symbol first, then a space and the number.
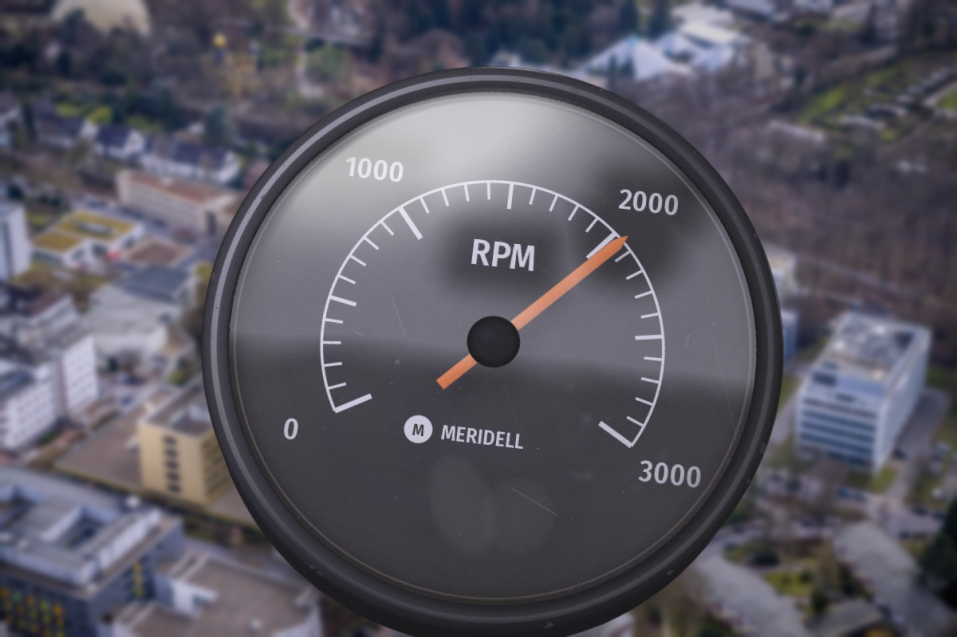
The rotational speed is rpm 2050
